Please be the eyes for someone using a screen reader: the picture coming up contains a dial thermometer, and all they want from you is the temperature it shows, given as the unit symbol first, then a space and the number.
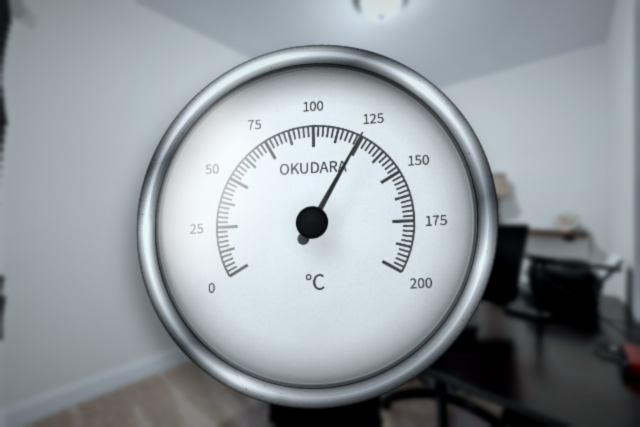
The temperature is °C 125
